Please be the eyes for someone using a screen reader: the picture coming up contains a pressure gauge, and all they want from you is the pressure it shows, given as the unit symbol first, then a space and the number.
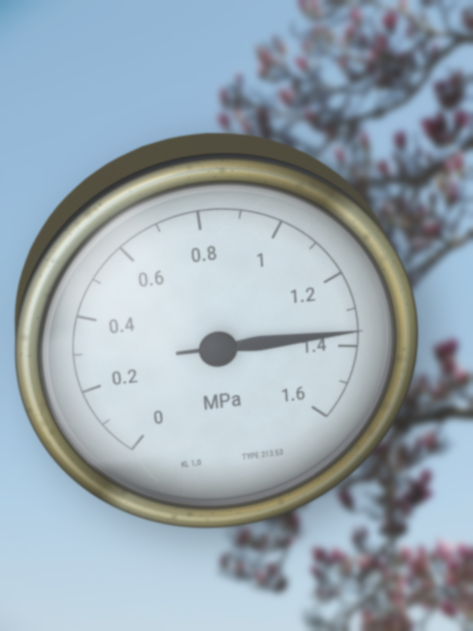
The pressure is MPa 1.35
